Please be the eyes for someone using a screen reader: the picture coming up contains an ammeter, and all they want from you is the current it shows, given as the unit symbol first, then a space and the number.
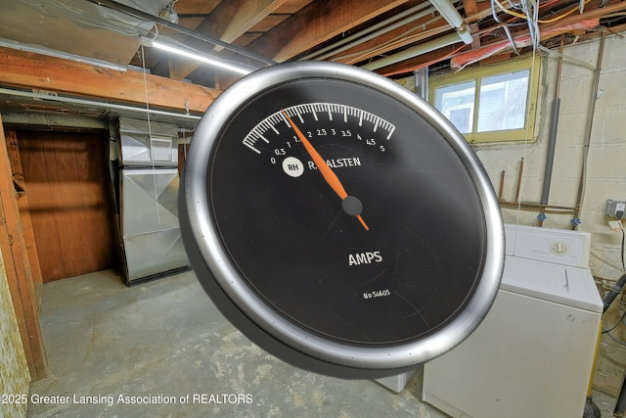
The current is A 1.5
